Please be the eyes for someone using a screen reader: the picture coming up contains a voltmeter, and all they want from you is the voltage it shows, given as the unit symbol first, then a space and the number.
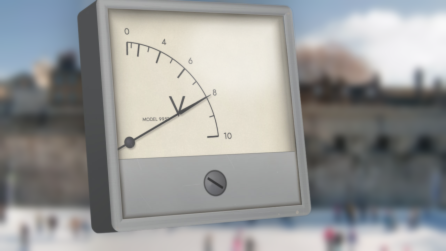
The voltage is V 8
